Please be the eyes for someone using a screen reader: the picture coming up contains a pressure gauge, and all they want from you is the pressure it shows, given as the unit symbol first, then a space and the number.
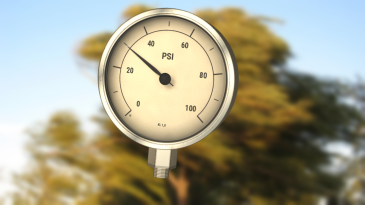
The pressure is psi 30
